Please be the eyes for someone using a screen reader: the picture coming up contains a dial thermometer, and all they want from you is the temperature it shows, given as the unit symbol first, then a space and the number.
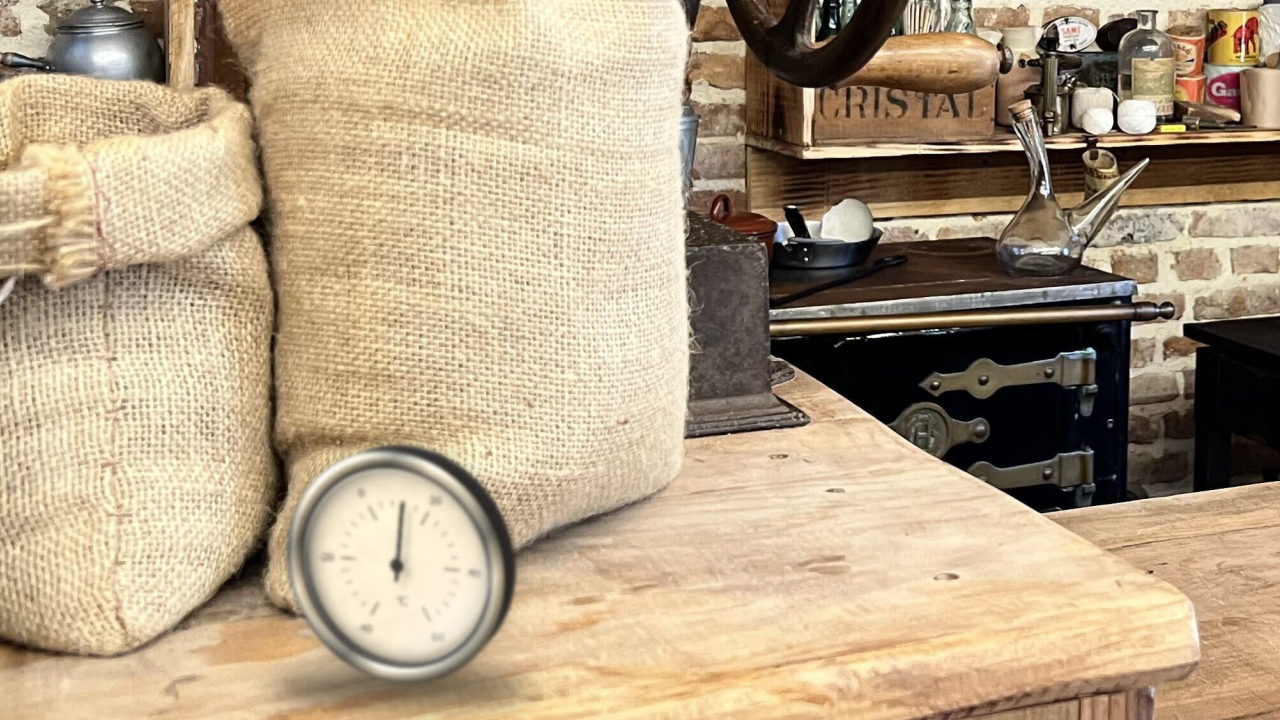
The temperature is °C 12
